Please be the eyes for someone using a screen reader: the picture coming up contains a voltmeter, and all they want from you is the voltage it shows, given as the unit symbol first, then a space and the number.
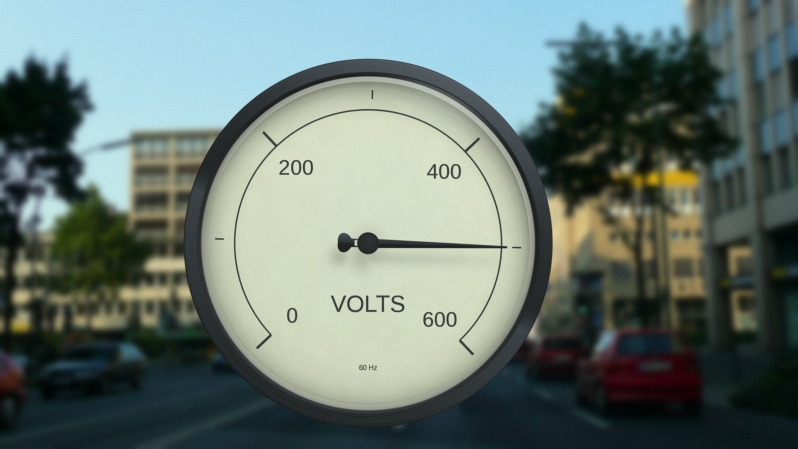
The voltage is V 500
